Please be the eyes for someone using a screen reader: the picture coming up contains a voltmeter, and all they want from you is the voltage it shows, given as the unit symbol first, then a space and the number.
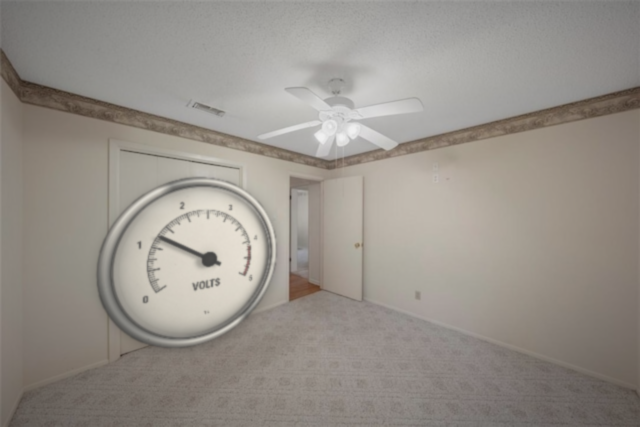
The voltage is V 1.25
